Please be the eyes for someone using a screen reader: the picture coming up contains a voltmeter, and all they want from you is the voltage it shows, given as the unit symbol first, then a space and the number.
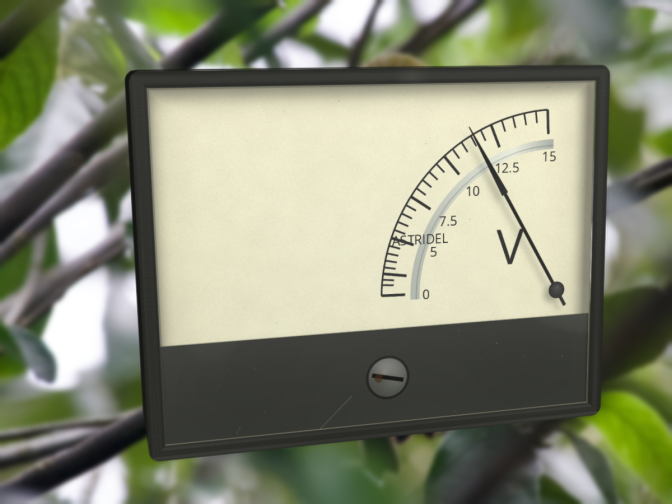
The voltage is V 11.5
